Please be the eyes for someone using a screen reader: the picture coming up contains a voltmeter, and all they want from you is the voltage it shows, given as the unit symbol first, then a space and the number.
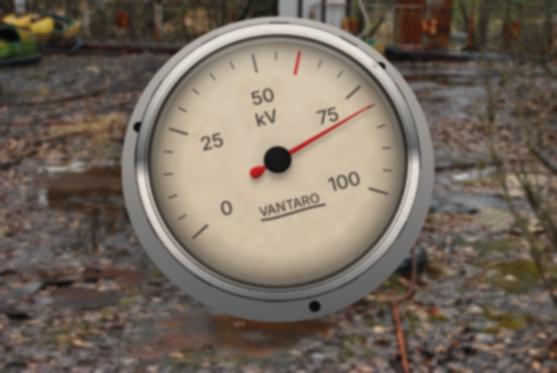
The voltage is kV 80
